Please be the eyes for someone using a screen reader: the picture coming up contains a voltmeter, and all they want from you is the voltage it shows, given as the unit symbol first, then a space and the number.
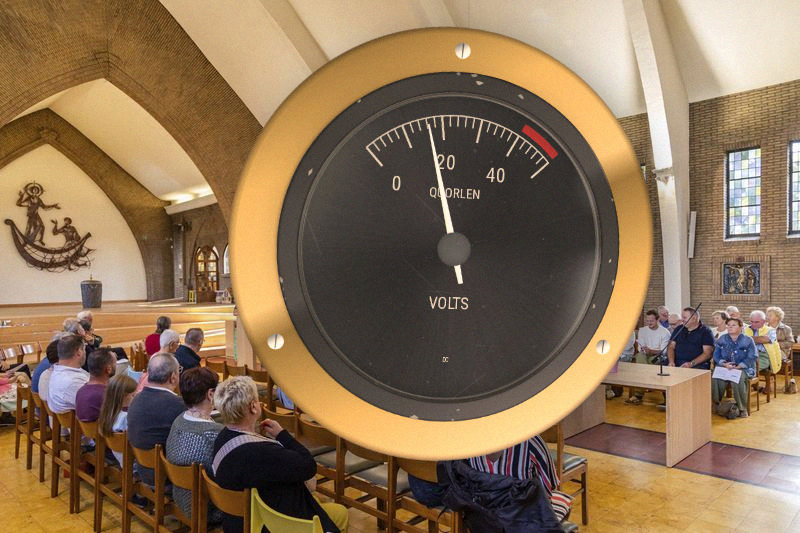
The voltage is V 16
